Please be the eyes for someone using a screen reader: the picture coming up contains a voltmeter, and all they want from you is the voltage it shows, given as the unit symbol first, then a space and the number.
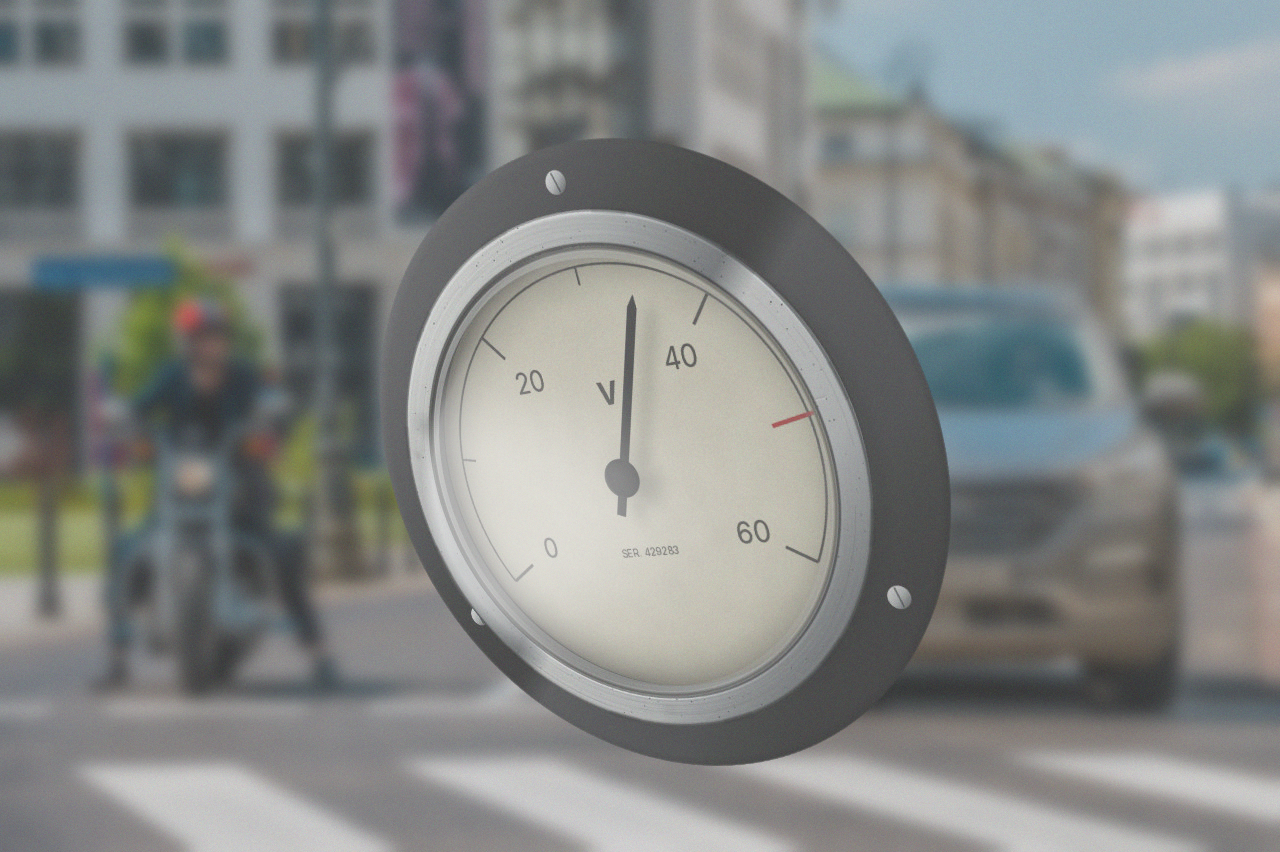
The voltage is V 35
